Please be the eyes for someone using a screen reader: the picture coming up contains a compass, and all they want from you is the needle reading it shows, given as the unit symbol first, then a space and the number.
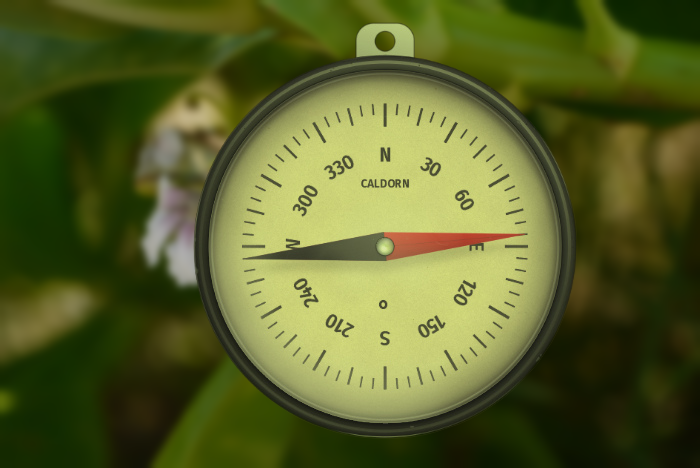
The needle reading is ° 85
